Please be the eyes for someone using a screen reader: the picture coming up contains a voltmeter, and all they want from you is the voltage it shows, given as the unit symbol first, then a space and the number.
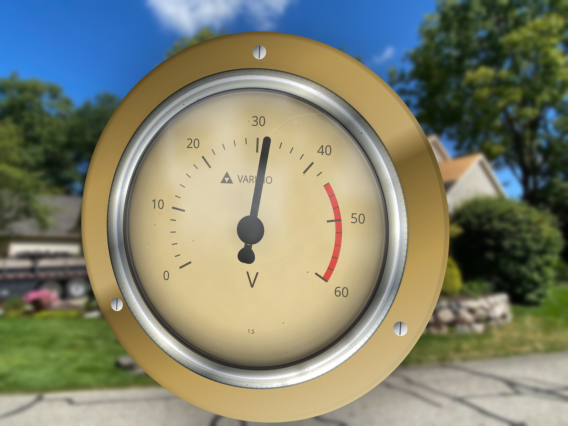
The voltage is V 32
